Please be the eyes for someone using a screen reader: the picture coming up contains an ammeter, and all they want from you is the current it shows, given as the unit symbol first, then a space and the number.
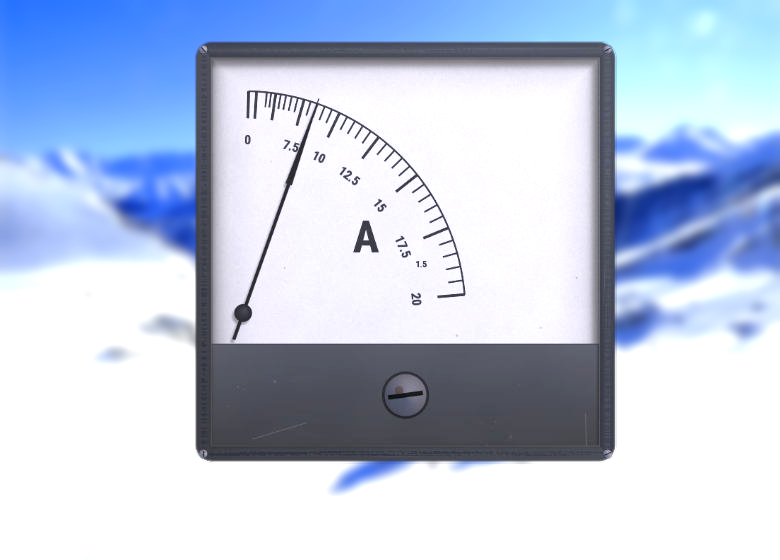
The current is A 8.5
